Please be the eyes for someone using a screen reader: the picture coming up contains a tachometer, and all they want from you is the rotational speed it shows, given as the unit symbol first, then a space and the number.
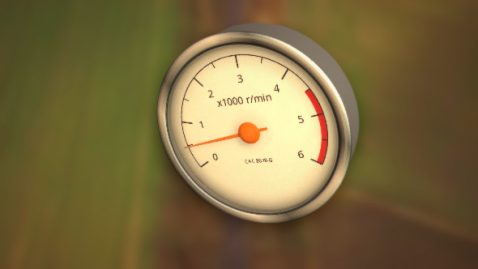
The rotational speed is rpm 500
